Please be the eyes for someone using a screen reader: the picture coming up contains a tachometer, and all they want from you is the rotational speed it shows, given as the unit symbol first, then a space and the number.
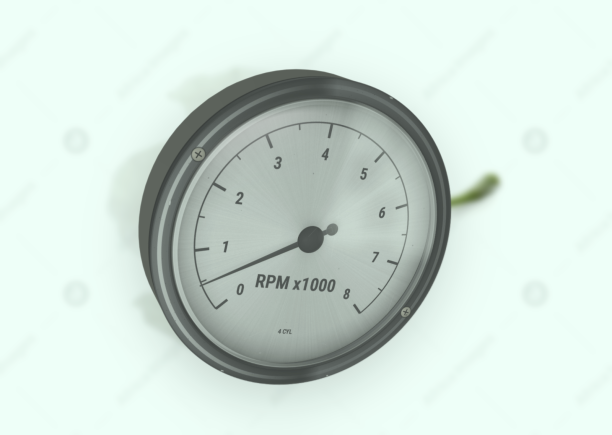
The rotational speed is rpm 500
